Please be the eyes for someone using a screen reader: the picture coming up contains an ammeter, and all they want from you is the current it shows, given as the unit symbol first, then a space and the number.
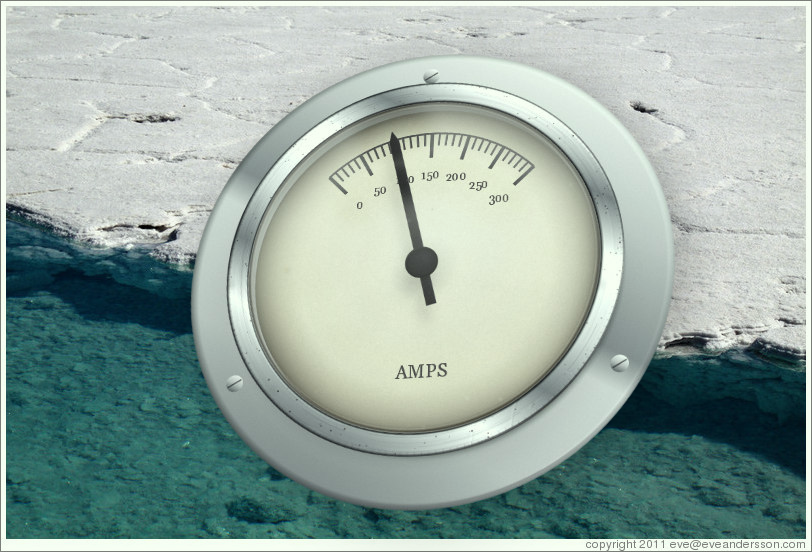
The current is A 100
